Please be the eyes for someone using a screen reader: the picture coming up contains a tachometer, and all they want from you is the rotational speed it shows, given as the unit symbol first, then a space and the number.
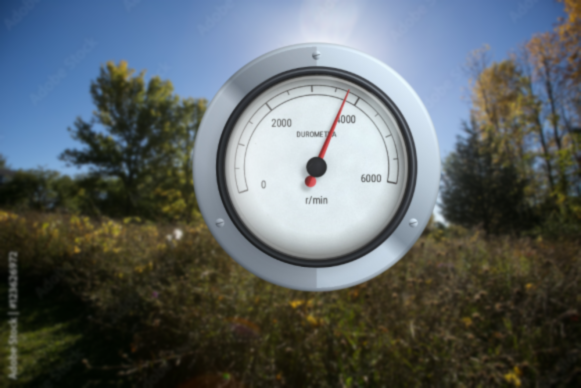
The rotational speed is rpm 3750
